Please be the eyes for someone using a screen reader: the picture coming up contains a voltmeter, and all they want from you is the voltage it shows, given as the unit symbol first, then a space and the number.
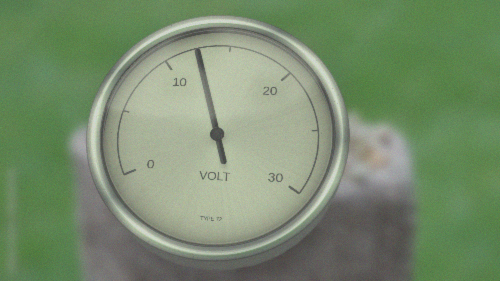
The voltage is V 12.5
